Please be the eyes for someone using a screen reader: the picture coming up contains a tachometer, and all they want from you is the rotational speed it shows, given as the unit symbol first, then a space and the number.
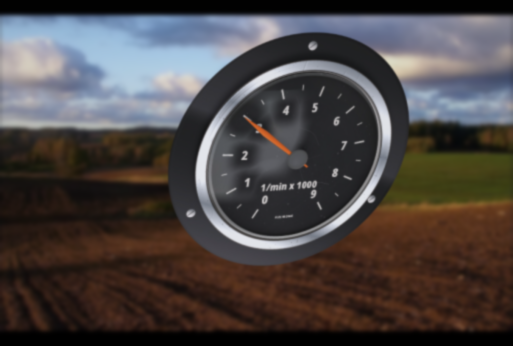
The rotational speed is rpm 3000
